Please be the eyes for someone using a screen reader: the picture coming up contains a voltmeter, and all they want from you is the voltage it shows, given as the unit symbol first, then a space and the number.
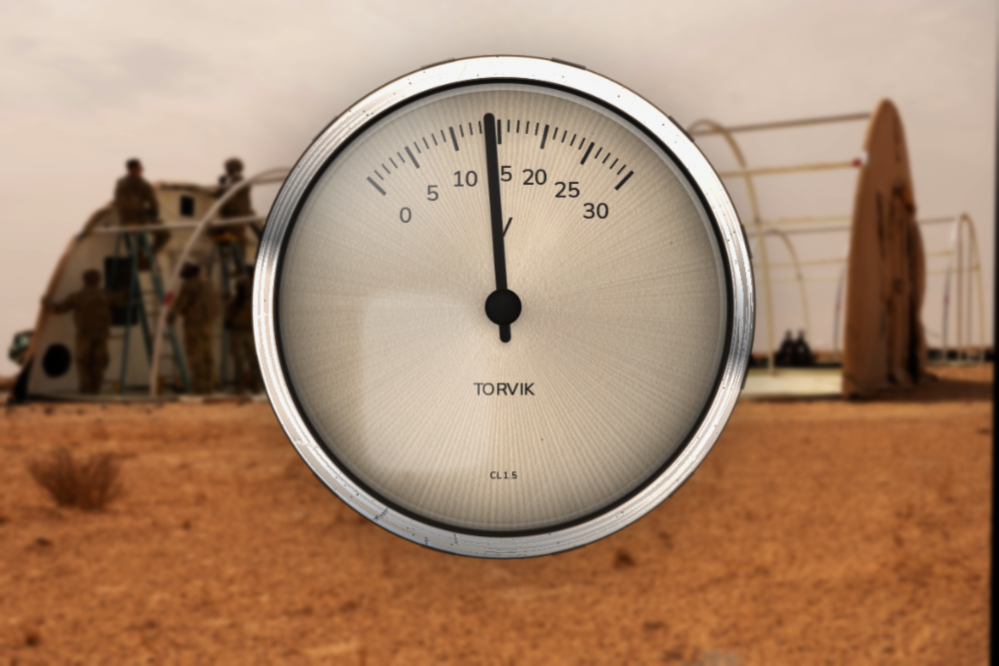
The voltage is V 14
